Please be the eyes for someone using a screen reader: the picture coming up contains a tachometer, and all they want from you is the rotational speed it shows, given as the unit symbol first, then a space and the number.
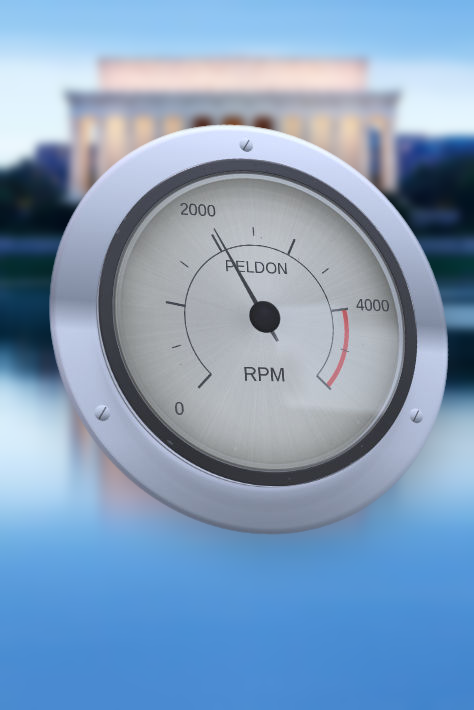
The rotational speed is rpm 2000
